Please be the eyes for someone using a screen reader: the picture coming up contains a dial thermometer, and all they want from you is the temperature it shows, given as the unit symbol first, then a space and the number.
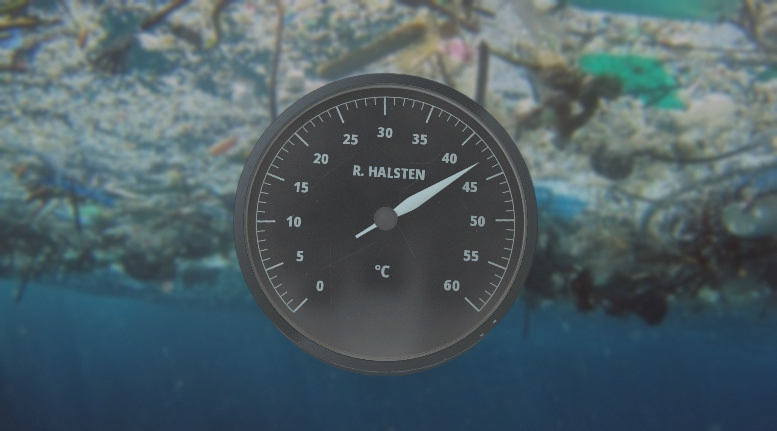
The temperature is °C 43
